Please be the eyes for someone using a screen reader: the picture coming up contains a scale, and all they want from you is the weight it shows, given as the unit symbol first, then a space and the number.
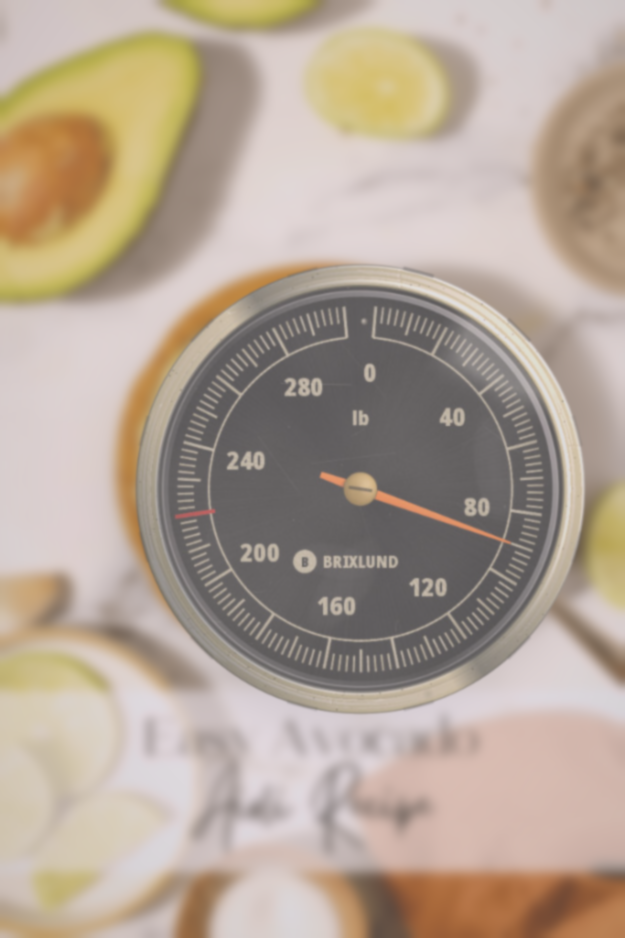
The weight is lb 90
